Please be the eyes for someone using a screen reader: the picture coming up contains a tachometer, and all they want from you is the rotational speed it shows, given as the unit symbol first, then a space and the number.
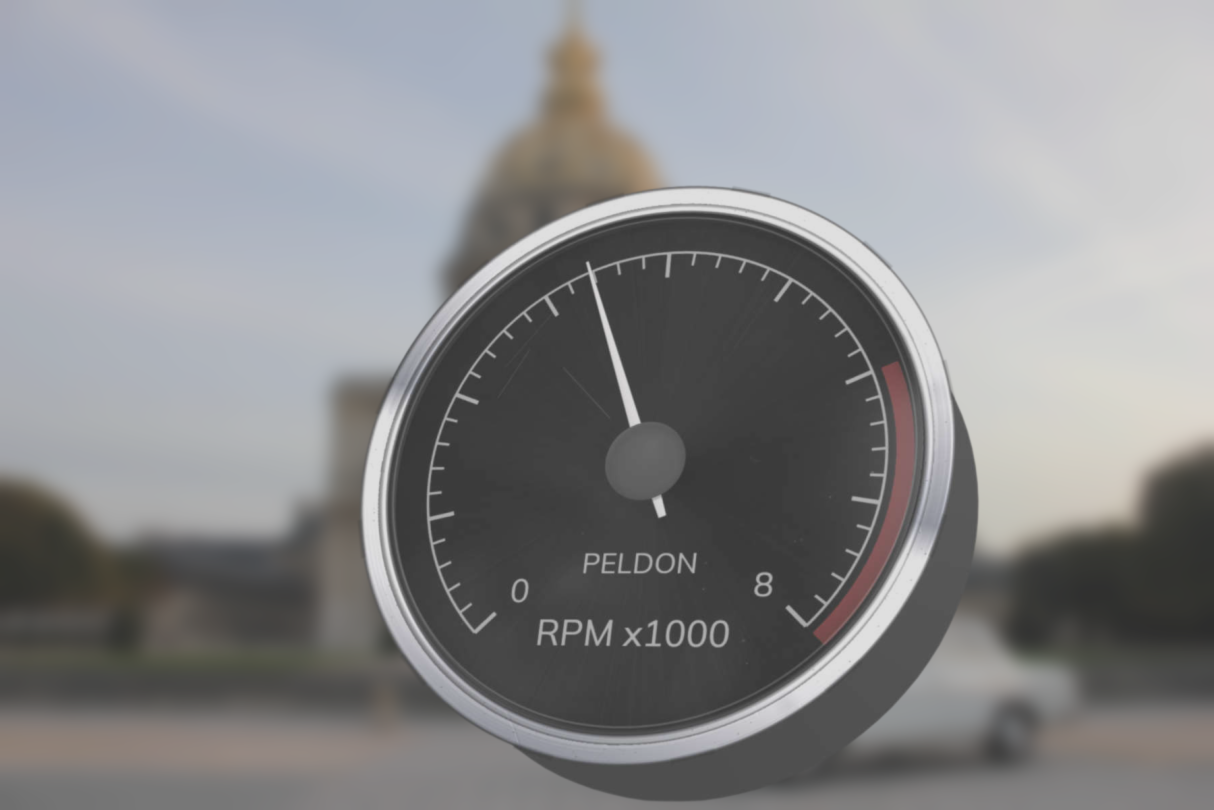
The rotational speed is rpm 3400
